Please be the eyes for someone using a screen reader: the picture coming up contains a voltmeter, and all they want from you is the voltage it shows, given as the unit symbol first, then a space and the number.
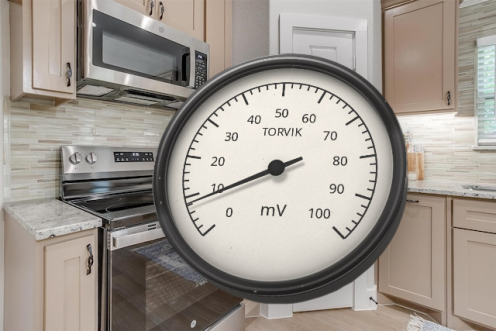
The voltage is mV 8
